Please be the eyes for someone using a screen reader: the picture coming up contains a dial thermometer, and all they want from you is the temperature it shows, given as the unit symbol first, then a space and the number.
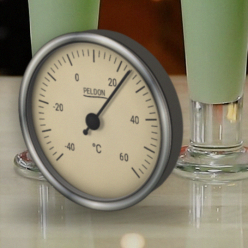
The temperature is °C 24
